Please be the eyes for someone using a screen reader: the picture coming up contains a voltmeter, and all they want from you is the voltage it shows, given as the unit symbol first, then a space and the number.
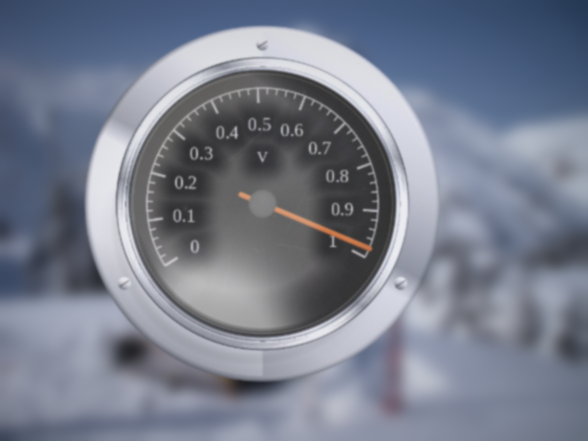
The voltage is V 0.98
